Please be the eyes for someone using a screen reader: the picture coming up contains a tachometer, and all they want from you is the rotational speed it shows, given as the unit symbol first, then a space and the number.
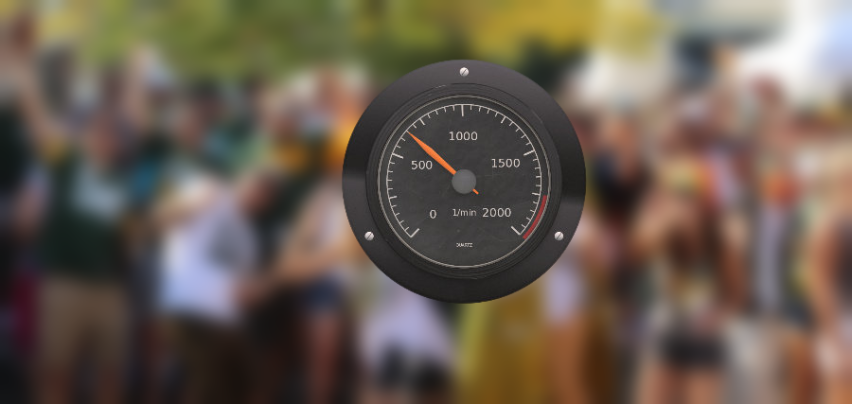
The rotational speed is rpm 650
